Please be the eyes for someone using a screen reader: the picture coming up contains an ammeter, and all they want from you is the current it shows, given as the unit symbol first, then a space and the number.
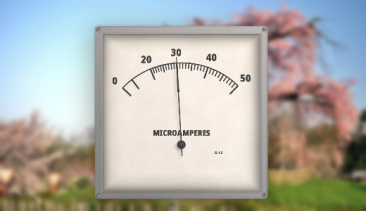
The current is µA 30
